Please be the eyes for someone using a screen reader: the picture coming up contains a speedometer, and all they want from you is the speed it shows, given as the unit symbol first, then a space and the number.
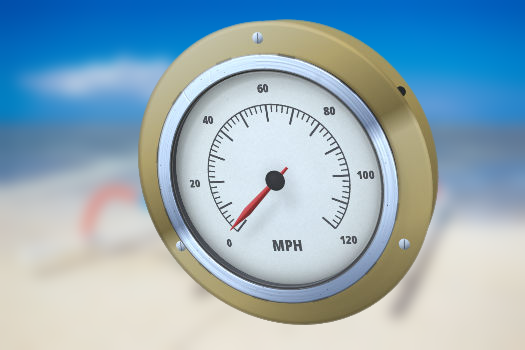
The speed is mph 2
